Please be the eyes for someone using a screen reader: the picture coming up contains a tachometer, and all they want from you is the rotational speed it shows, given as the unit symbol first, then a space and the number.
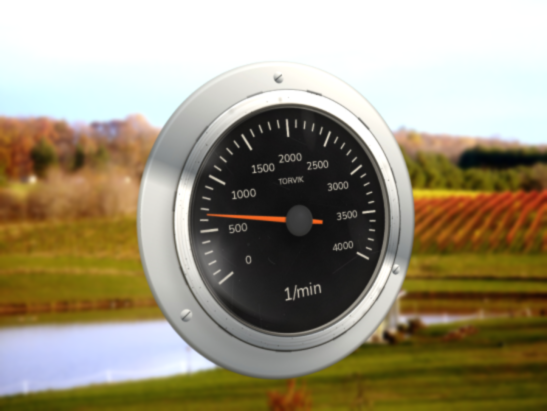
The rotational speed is rpm 650
